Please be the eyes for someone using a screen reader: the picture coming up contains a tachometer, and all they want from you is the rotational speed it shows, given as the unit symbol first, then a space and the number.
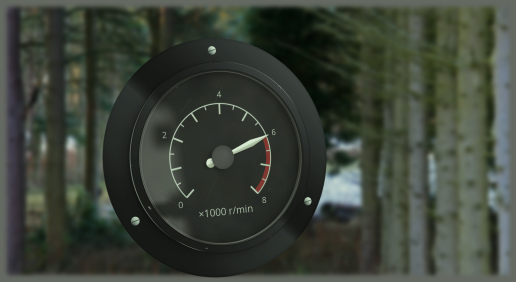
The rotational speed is rpm 6000
